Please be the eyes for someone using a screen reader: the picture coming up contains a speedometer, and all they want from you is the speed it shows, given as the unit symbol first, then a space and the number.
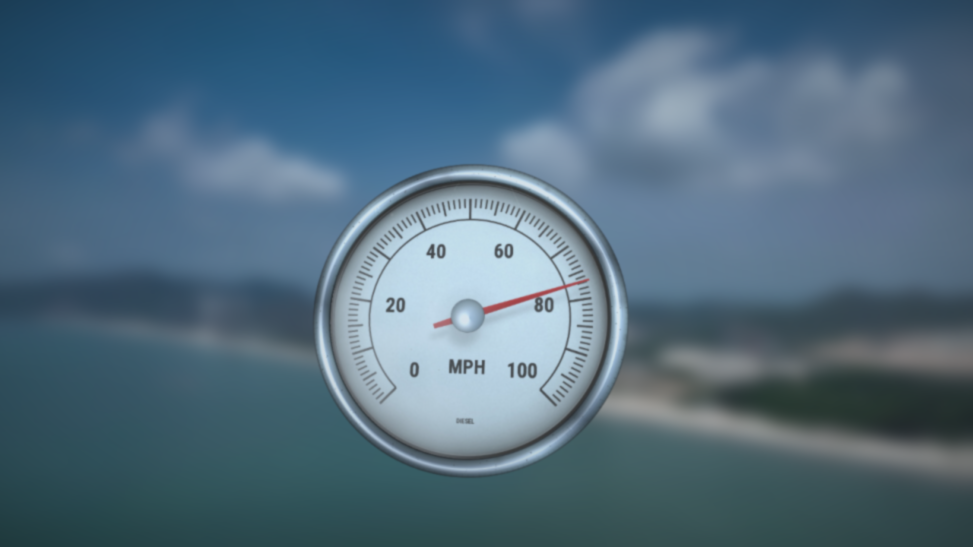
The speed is mph 77
